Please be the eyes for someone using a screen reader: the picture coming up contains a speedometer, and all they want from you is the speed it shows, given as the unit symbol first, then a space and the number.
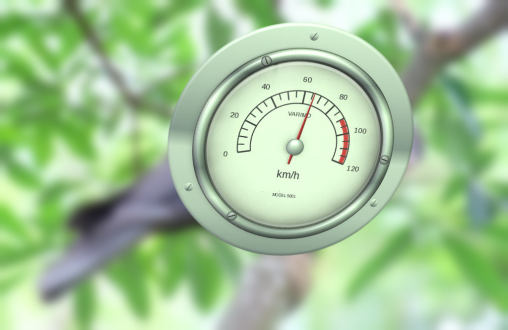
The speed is km/h 65
